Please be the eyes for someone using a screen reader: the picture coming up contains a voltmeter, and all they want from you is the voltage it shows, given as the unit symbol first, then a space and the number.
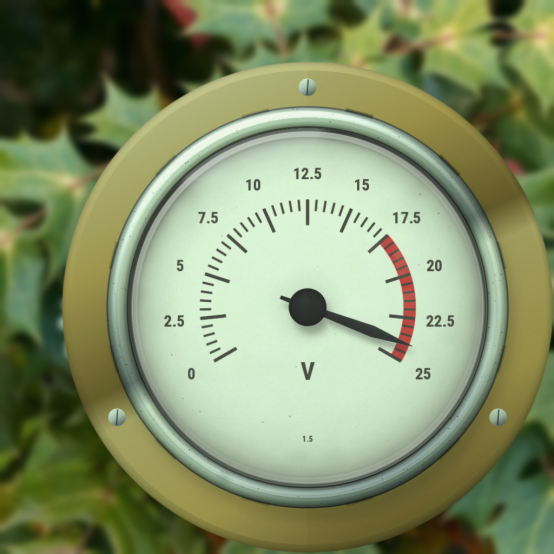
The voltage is V 24
